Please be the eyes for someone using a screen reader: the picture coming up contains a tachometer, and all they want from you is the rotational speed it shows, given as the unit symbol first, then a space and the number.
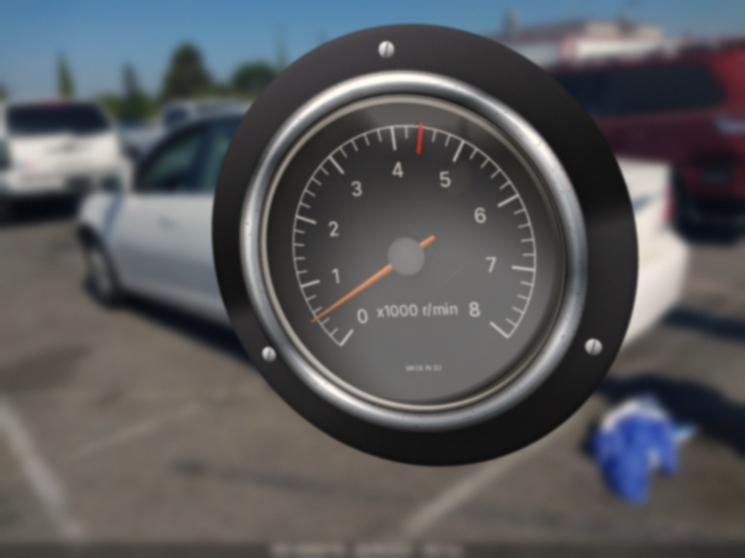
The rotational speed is rpm 500
